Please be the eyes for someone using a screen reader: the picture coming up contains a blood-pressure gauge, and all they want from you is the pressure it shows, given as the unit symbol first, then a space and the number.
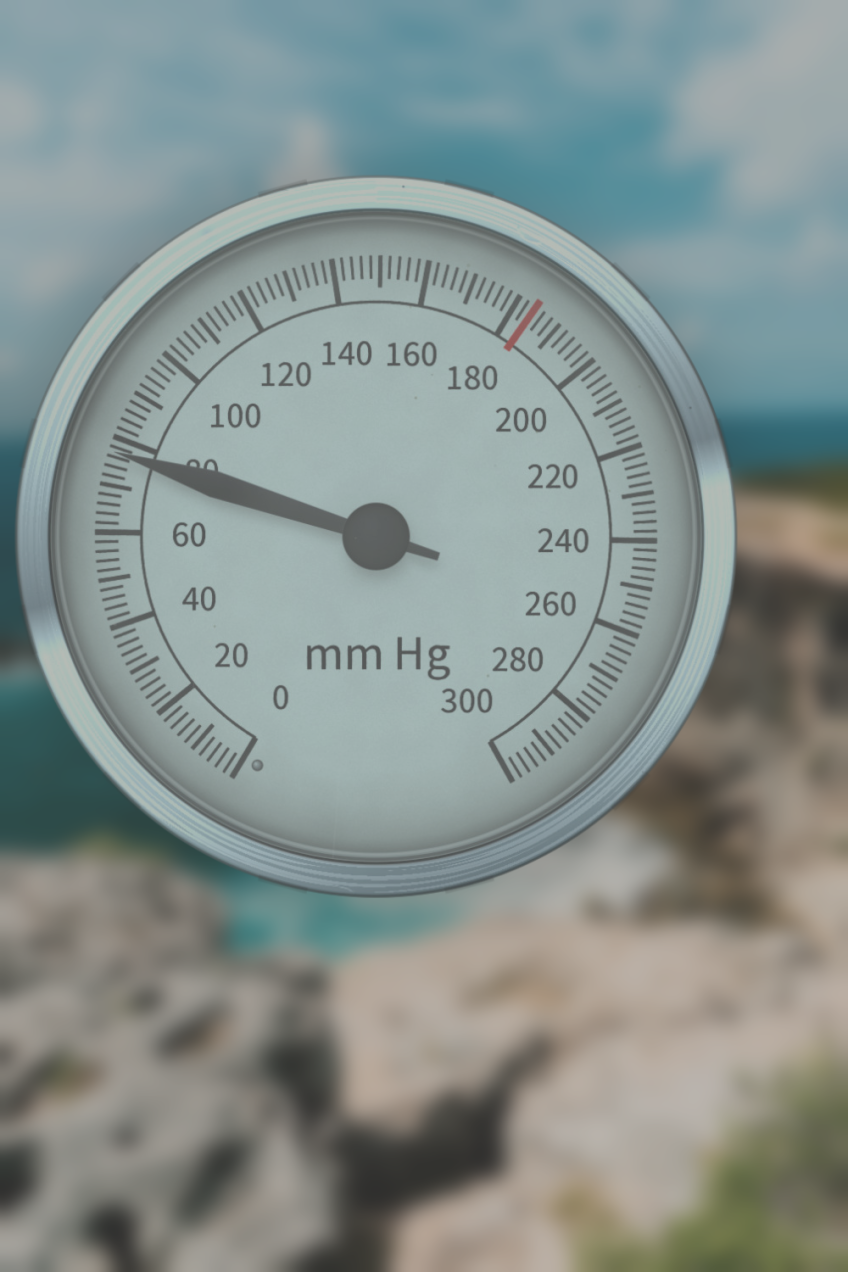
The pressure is mmHg 77
